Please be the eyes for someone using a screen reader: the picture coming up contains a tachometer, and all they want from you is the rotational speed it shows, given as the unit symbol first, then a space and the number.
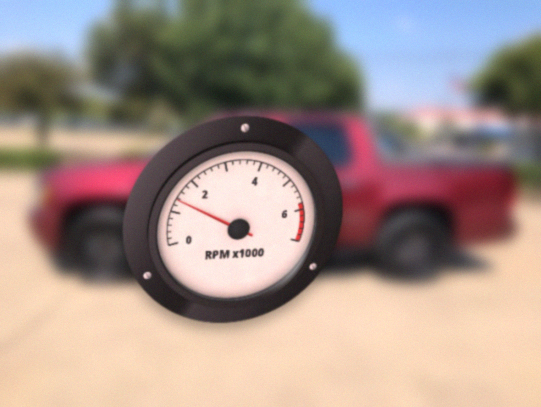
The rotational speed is rpm 1400
